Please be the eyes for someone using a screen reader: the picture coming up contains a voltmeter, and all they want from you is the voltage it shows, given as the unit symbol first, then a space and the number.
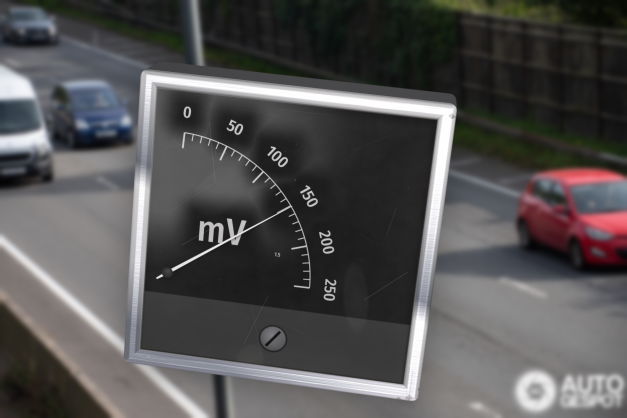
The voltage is mV 150
